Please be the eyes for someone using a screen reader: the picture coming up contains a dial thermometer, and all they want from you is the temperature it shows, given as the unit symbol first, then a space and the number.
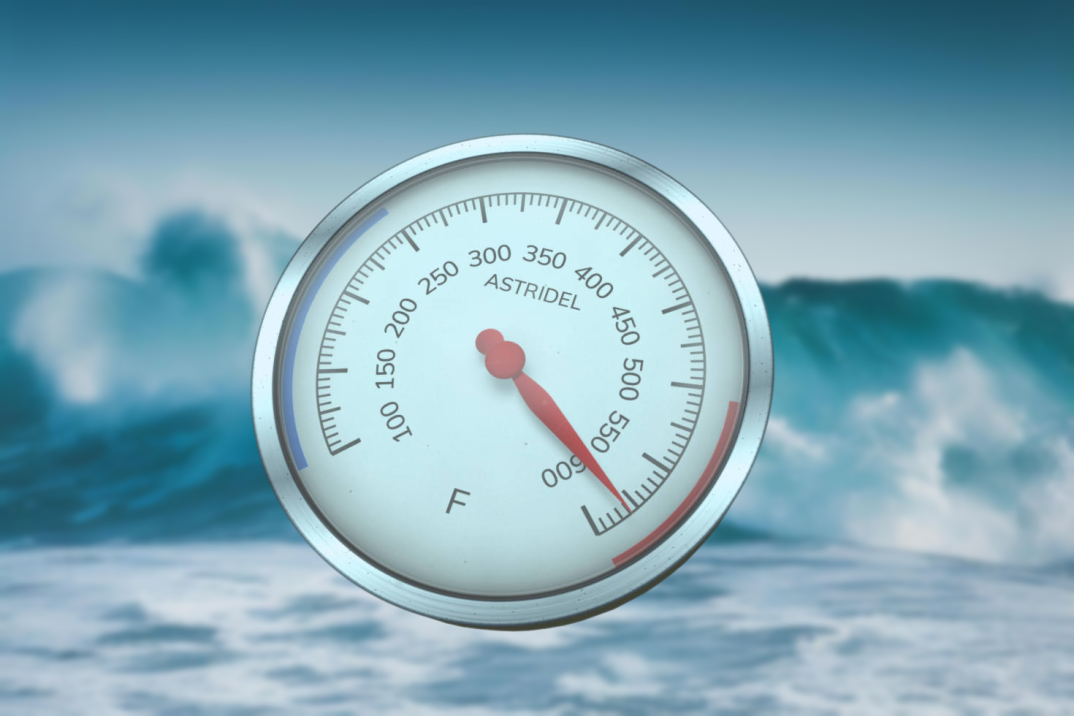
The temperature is °F 580
